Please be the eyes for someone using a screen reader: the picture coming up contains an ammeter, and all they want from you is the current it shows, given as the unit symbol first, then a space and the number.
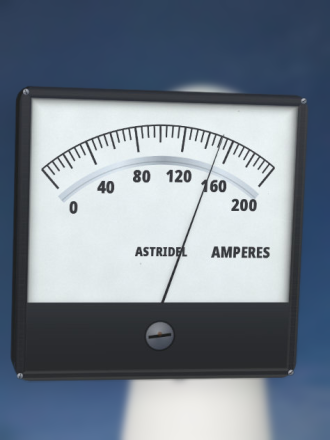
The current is A 150
